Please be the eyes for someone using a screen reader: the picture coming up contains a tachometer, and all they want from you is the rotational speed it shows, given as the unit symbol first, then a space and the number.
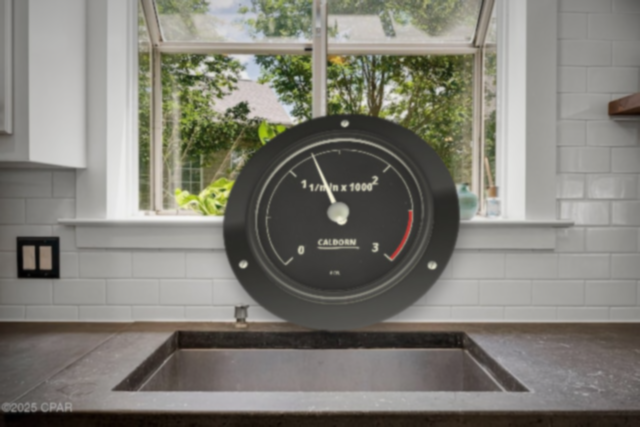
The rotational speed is rpm 1250
